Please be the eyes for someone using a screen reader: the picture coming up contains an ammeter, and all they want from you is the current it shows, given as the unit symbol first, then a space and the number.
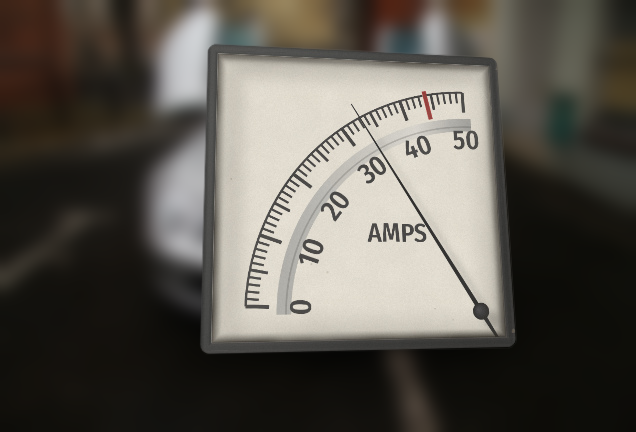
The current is A 33
